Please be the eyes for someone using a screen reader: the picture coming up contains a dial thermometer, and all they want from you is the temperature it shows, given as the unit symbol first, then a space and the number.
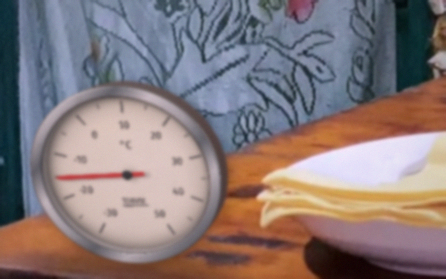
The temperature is °C -15
